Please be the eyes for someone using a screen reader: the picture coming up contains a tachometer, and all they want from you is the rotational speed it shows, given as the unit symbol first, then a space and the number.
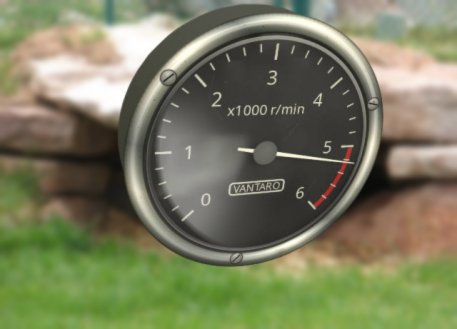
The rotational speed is rpm 5200
